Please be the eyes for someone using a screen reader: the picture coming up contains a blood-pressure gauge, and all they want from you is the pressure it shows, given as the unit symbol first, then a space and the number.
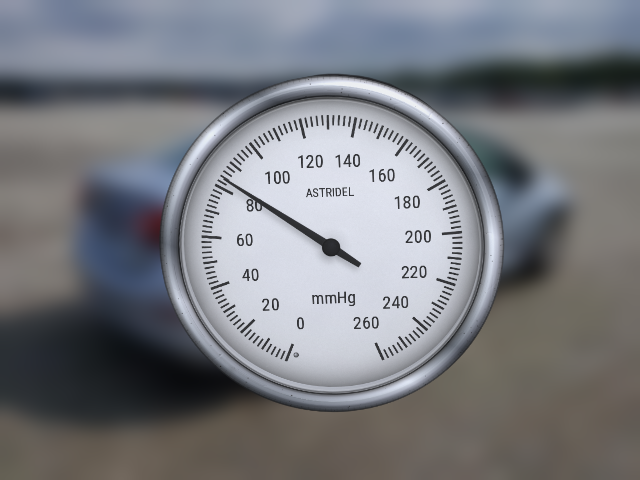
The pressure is mmHg 84
